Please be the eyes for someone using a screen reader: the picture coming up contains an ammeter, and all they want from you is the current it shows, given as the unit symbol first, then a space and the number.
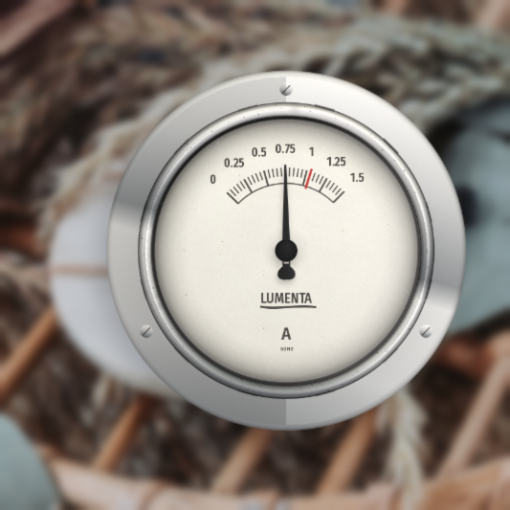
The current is A 0.75
